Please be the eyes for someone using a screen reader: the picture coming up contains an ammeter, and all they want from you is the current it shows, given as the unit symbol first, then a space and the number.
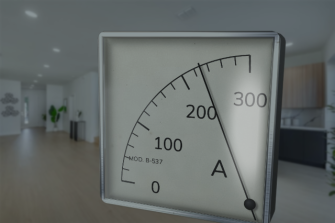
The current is A 230
